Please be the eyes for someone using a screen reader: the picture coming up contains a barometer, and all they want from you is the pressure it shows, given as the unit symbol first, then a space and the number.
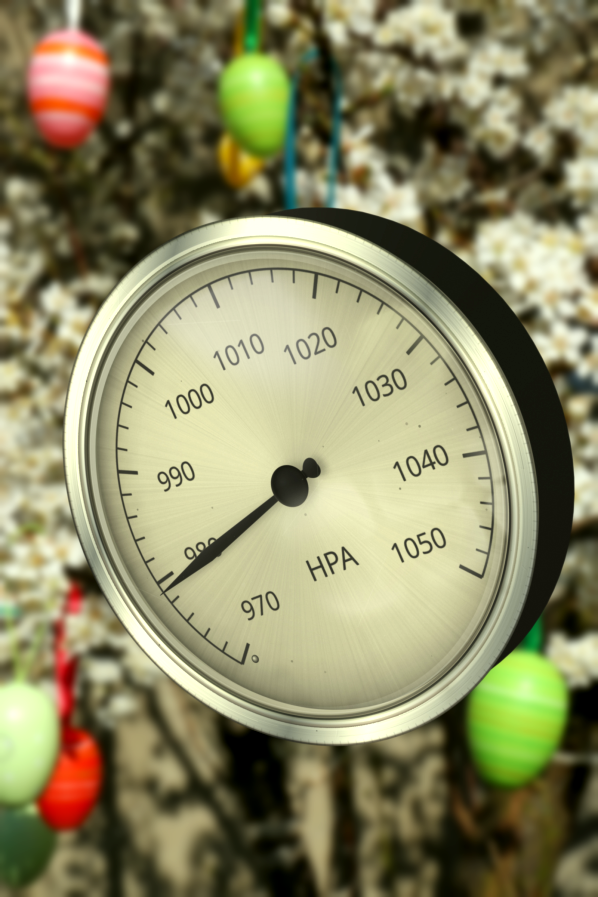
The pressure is hPa 979
